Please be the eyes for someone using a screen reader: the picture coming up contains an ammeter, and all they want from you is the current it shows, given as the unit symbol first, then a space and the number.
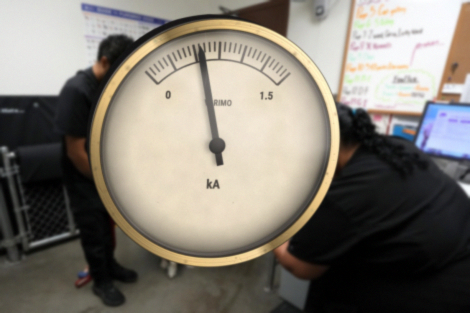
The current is kA 0.55
